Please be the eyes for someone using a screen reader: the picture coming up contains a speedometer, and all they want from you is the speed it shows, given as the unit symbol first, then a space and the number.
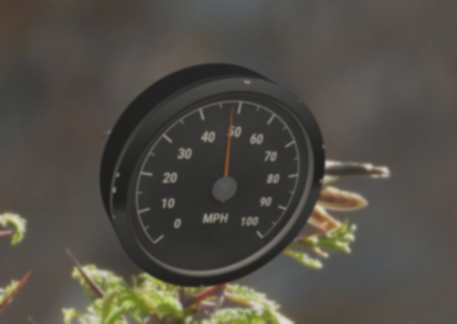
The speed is mph 47.5
